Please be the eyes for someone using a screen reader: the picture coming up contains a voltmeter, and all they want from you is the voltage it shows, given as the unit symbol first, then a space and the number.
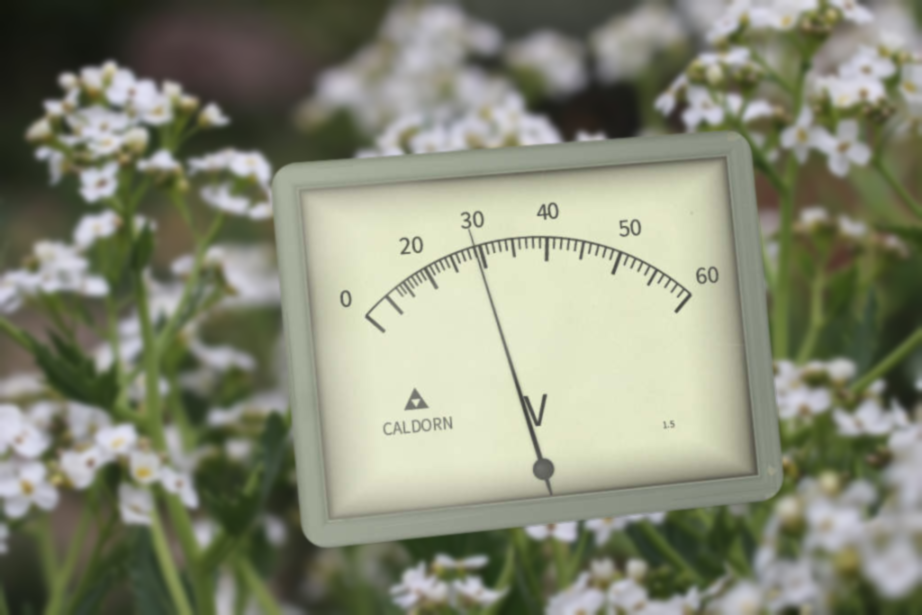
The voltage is V 29
